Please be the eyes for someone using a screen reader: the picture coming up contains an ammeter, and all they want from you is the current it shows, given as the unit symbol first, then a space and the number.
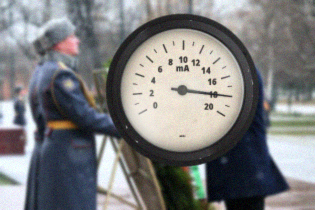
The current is mA 18
